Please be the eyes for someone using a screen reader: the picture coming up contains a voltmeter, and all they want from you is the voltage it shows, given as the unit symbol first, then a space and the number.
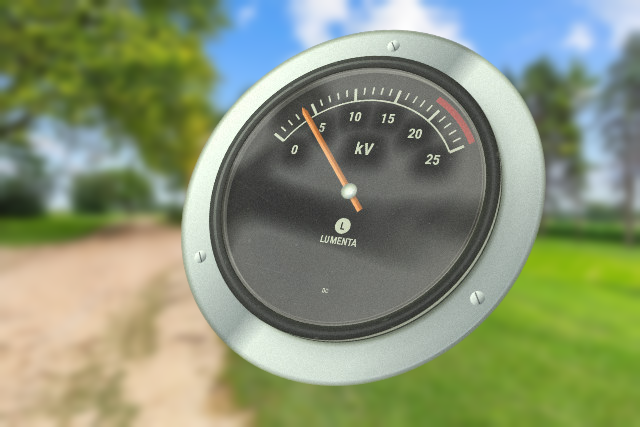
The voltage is kV 4
